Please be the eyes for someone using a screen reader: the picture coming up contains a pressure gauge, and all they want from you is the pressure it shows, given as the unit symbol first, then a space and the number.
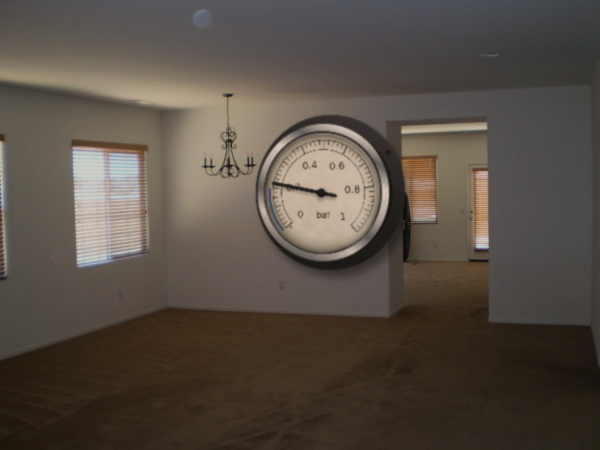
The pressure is bar 0.2
